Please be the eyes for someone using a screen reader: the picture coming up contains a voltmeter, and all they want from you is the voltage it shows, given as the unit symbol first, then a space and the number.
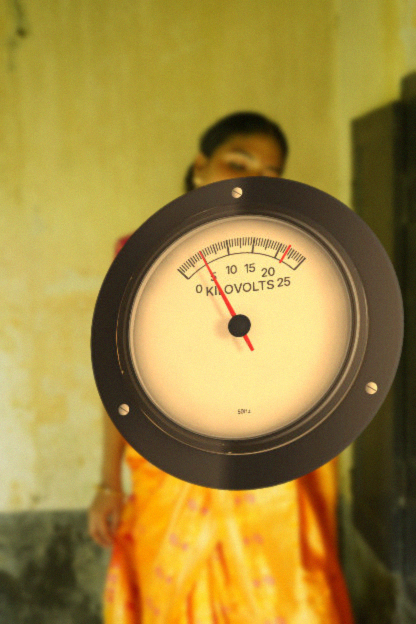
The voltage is kV 5
